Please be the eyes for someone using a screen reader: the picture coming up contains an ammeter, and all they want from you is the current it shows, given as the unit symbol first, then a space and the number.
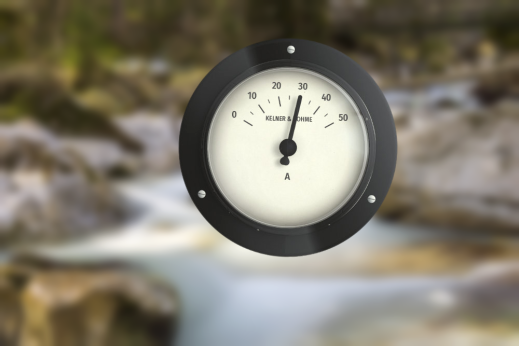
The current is A 30
